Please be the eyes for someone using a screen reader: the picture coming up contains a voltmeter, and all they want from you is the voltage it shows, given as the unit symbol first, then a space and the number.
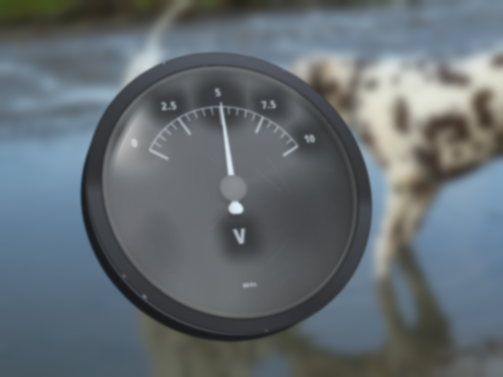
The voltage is V 5
